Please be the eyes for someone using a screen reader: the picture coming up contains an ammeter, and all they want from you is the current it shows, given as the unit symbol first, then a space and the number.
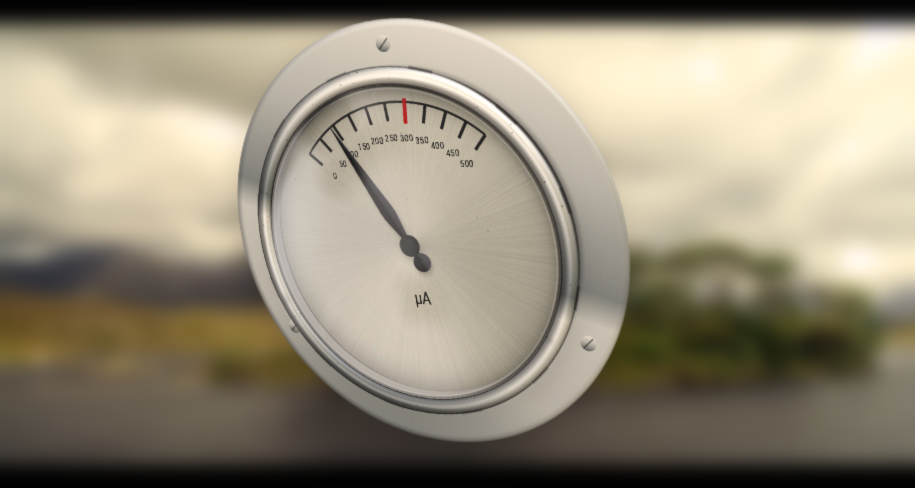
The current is µA 100
